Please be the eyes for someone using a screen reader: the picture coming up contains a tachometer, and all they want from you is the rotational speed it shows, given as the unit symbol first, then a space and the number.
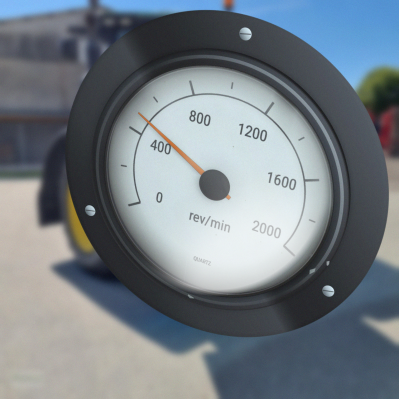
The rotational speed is rpm 500
